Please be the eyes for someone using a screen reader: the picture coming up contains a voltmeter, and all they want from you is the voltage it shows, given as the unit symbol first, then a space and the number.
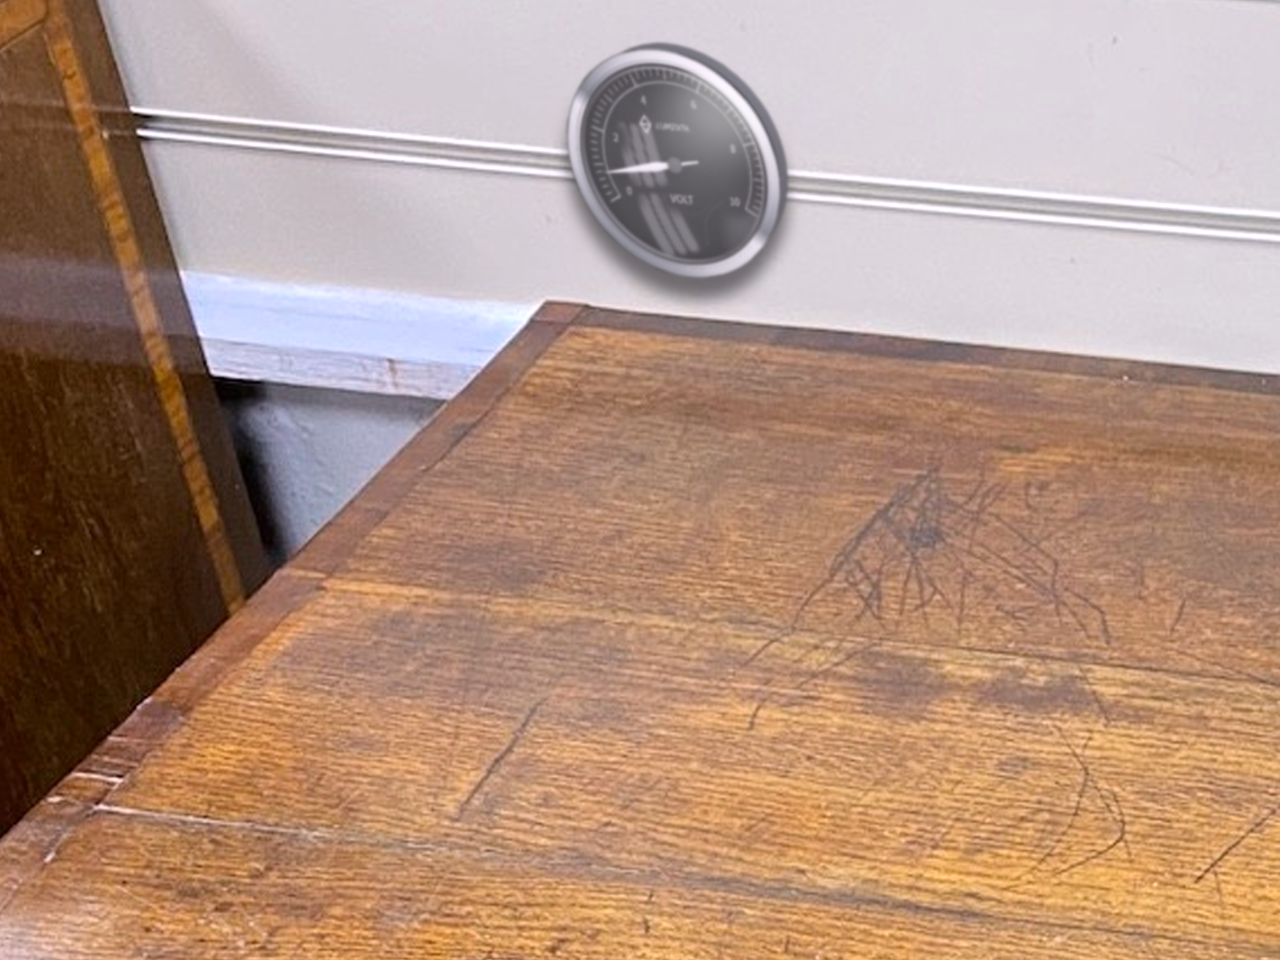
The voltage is V 0.8
